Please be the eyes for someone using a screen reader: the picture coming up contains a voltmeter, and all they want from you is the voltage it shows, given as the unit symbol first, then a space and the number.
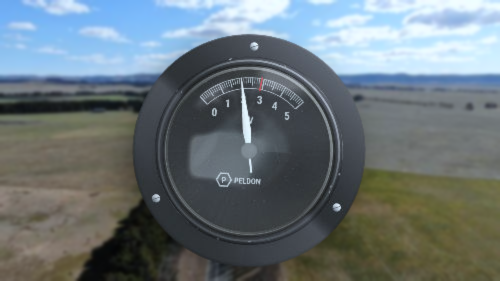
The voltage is V 2
